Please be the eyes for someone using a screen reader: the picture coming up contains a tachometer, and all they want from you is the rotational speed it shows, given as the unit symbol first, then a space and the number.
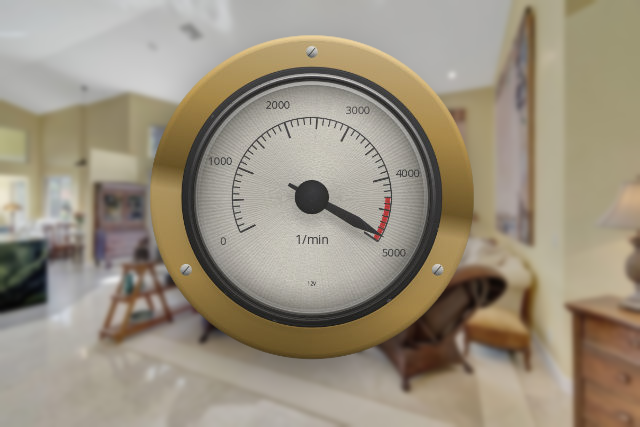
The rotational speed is rpm 4900
